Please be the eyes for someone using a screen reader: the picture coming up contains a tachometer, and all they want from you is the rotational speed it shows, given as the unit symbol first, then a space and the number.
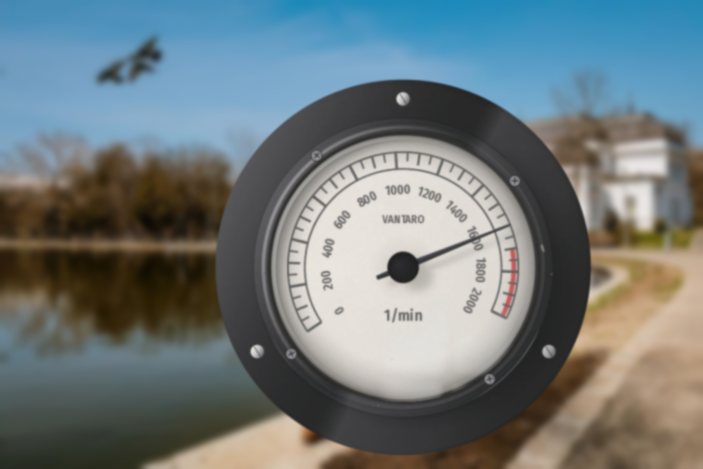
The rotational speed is rpm 1600
